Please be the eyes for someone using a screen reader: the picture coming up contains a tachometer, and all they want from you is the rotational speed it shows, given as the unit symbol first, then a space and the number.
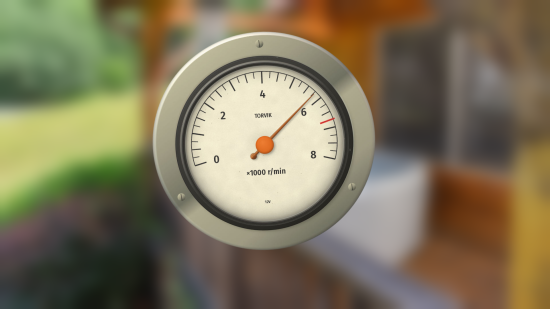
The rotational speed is rpm 5750
